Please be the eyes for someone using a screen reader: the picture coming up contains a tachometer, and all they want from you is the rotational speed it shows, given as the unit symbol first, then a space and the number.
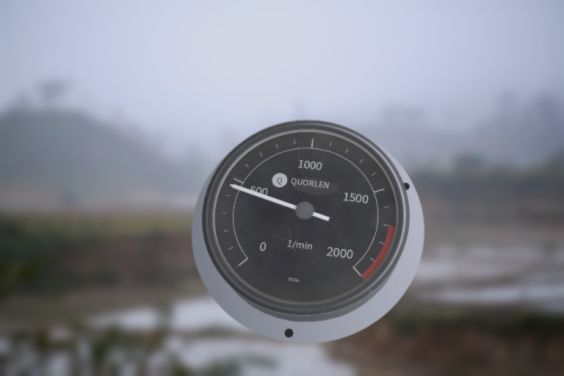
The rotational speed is rpm 450
